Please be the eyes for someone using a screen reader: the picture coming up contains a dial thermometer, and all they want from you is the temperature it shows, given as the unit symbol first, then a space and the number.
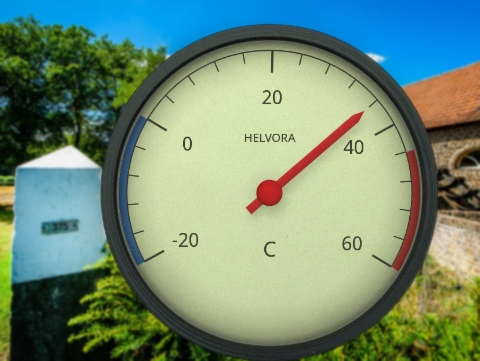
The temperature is °C 36
